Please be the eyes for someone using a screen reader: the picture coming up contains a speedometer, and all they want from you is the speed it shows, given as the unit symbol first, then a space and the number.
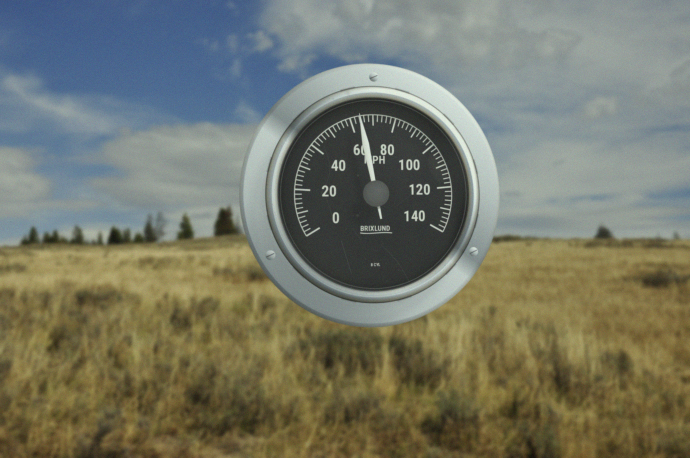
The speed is mph 64
